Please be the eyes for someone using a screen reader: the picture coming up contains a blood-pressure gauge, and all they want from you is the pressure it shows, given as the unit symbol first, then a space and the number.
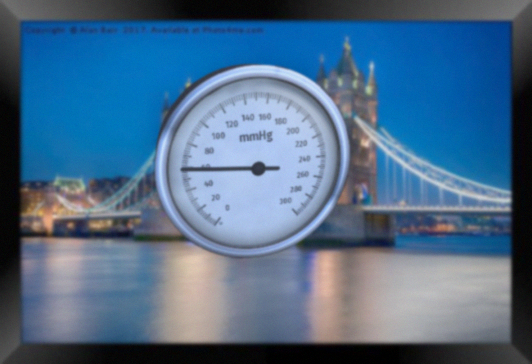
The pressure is mmHg 60
